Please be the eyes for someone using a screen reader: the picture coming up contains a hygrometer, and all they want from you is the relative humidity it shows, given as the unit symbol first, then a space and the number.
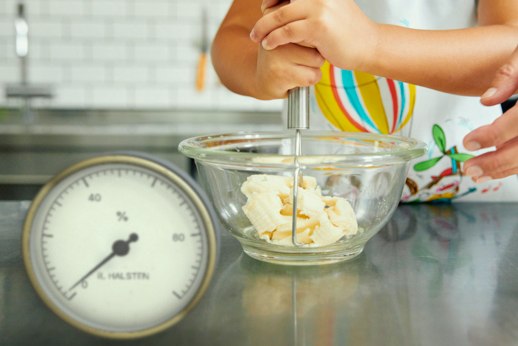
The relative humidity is % 2
